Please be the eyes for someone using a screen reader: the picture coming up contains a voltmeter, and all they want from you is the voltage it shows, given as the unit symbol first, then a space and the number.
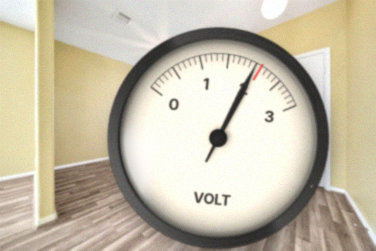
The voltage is V 2
